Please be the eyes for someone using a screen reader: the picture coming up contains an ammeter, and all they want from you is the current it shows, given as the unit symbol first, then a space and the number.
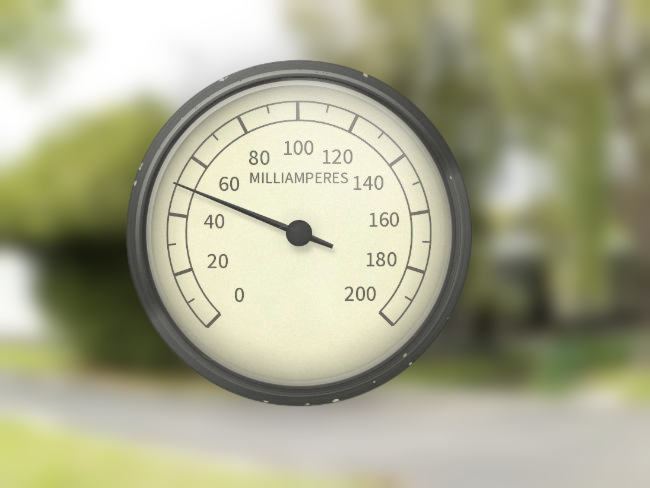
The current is mA 50
